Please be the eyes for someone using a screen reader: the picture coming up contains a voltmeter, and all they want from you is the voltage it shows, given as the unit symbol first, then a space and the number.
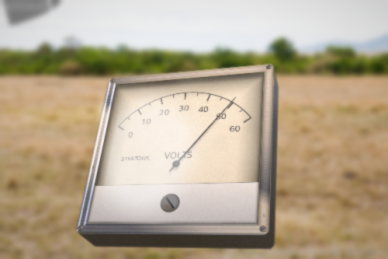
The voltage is V 50
